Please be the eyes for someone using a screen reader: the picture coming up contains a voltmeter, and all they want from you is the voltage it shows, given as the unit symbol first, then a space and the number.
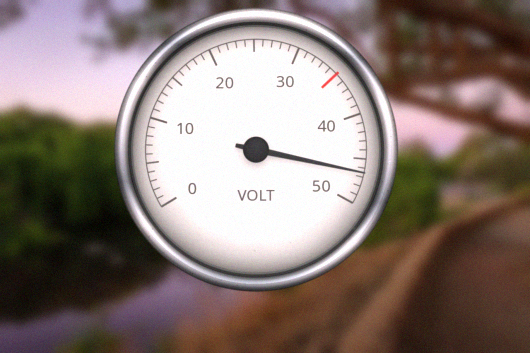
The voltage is V 46.5
